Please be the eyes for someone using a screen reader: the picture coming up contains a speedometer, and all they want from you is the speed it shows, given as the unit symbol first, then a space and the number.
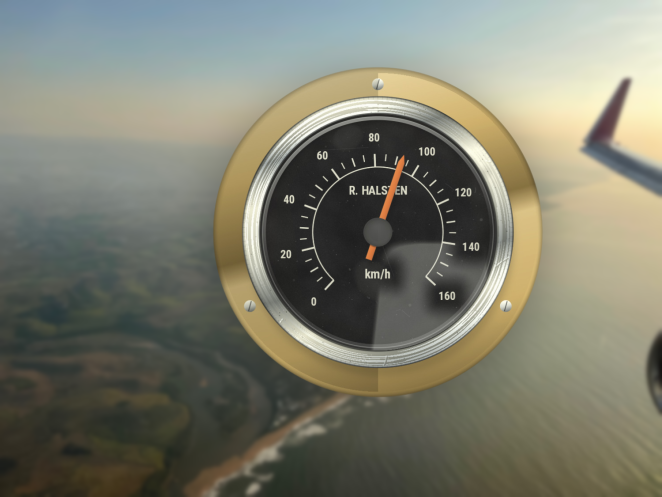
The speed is km/h 92.5
